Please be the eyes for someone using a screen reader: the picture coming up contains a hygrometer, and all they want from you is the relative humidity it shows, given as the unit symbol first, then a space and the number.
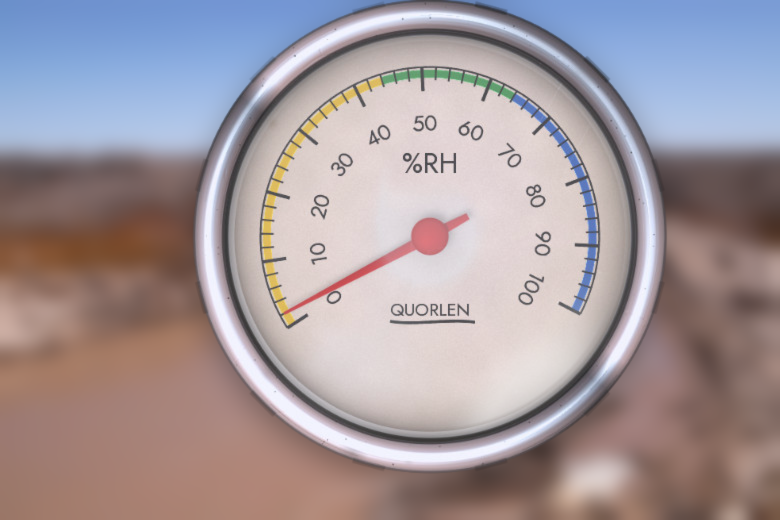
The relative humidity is % 2
